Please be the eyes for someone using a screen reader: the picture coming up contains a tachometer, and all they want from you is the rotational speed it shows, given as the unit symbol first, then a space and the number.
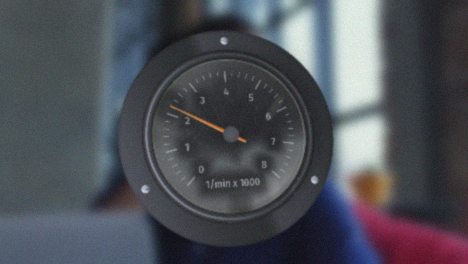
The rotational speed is rpm 2200
